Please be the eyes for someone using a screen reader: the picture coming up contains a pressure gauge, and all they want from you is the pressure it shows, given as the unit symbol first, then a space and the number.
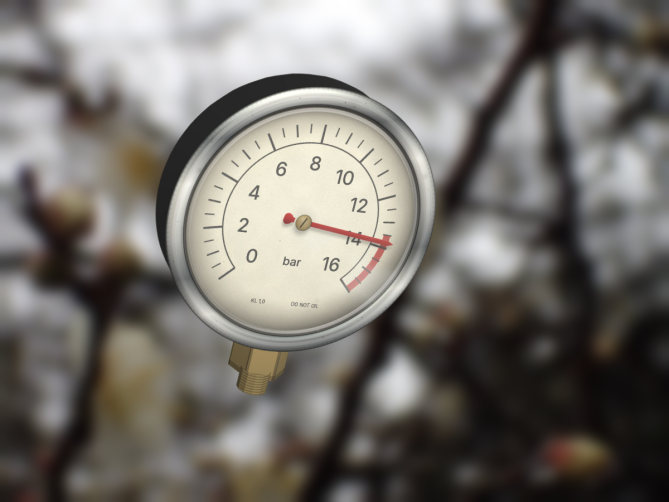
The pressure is bar 13.75
